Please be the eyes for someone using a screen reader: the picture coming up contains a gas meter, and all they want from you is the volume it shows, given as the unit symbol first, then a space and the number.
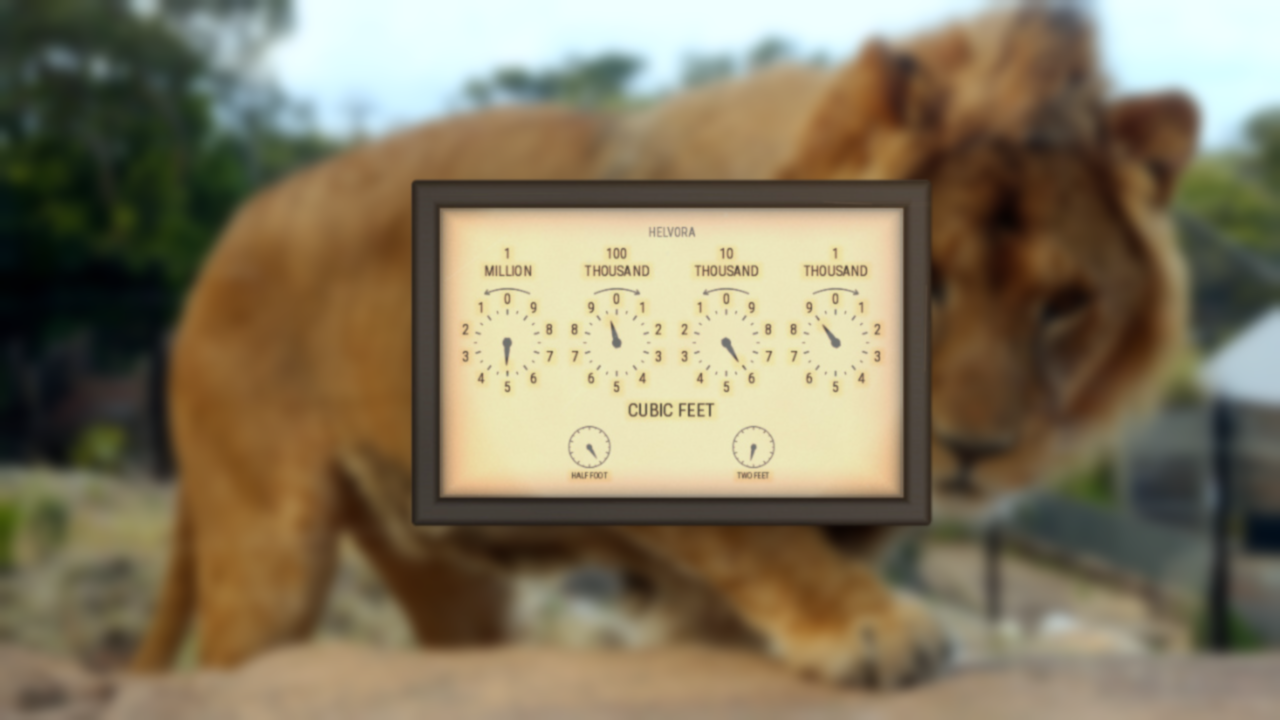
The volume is ft³ 495900
